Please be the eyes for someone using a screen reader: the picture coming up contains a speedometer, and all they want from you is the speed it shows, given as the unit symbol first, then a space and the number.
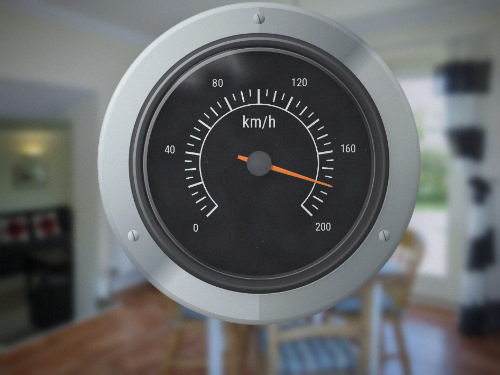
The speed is km/h 180
